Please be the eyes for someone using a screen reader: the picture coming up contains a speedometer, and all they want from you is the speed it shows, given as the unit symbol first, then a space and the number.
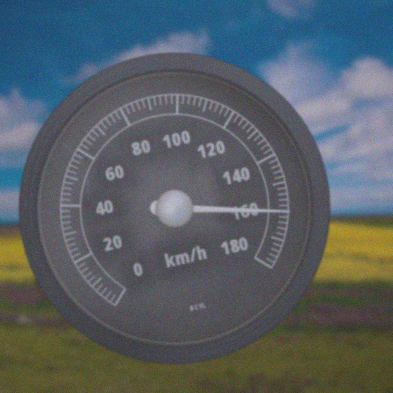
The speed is km/h 160
